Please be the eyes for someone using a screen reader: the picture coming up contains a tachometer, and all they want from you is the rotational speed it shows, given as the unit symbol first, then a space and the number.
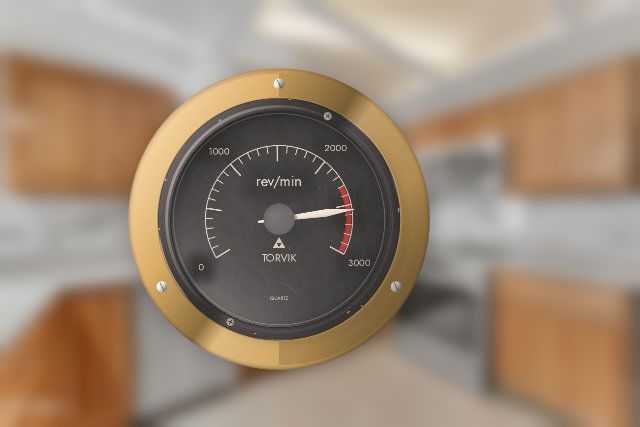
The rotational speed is rpm 2550
